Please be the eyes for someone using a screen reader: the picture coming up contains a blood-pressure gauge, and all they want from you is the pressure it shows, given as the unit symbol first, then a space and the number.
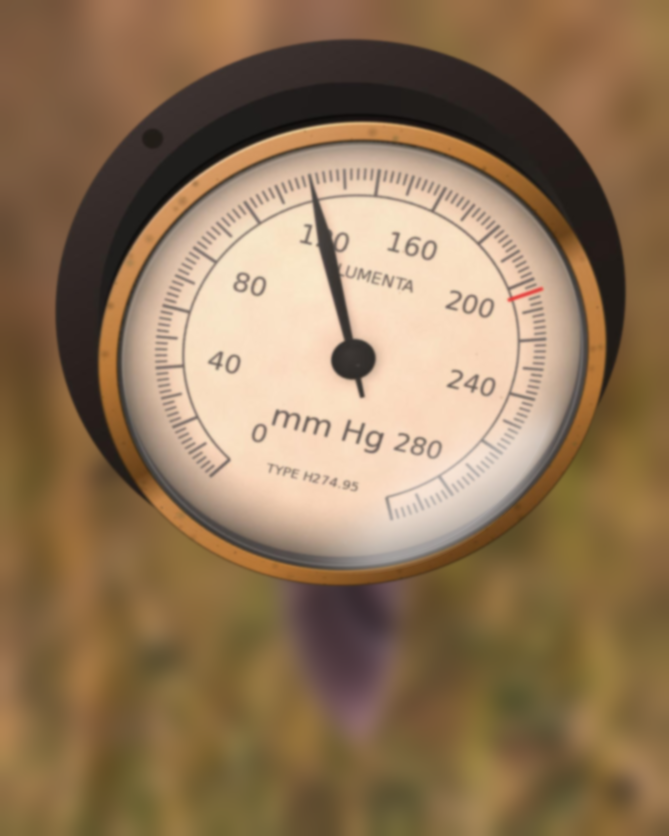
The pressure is mmHg 120
